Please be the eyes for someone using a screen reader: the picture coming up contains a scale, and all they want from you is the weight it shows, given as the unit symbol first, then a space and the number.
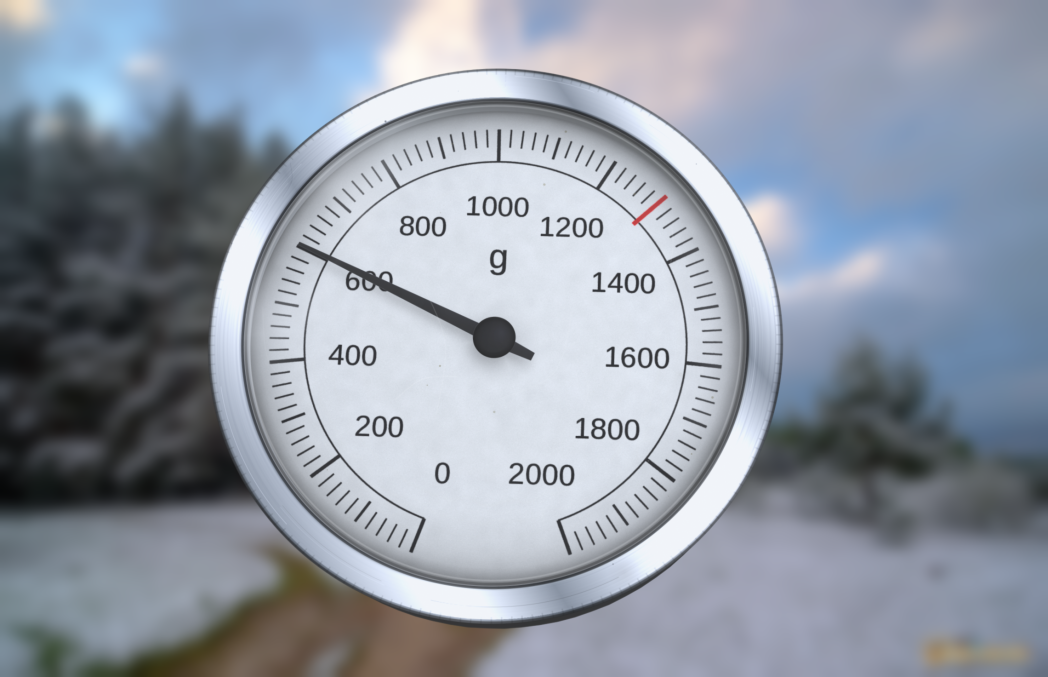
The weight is g 600
